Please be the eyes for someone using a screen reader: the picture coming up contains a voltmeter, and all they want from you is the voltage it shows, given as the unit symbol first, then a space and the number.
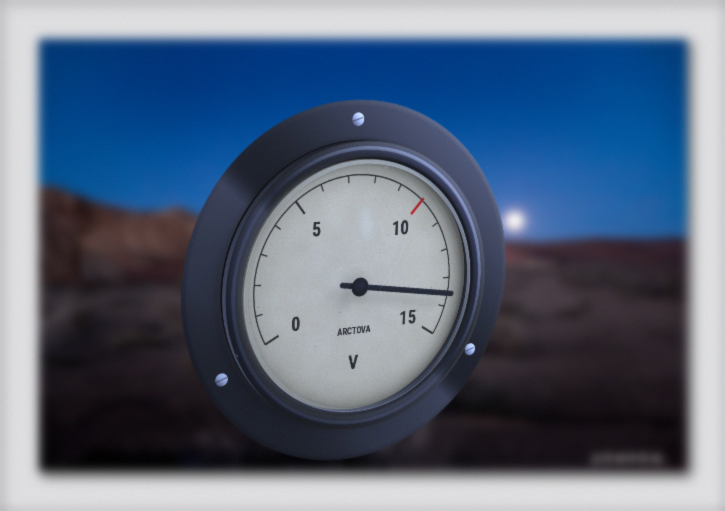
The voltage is V 13.5
